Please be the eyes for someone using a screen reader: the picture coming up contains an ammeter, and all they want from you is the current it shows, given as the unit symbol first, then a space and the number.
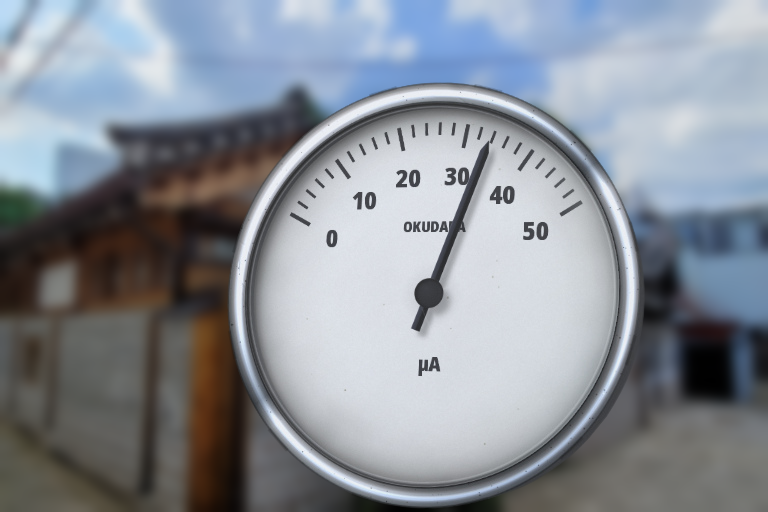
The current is µA 34
